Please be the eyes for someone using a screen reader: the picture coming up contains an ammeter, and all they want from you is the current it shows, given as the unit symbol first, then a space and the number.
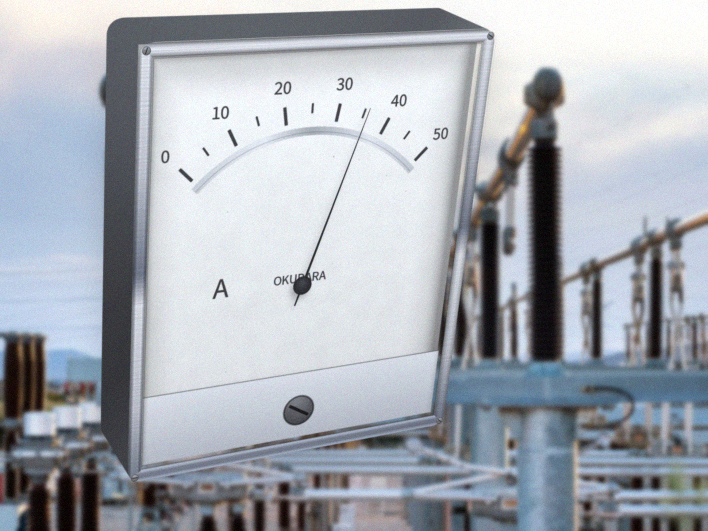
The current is A 35
